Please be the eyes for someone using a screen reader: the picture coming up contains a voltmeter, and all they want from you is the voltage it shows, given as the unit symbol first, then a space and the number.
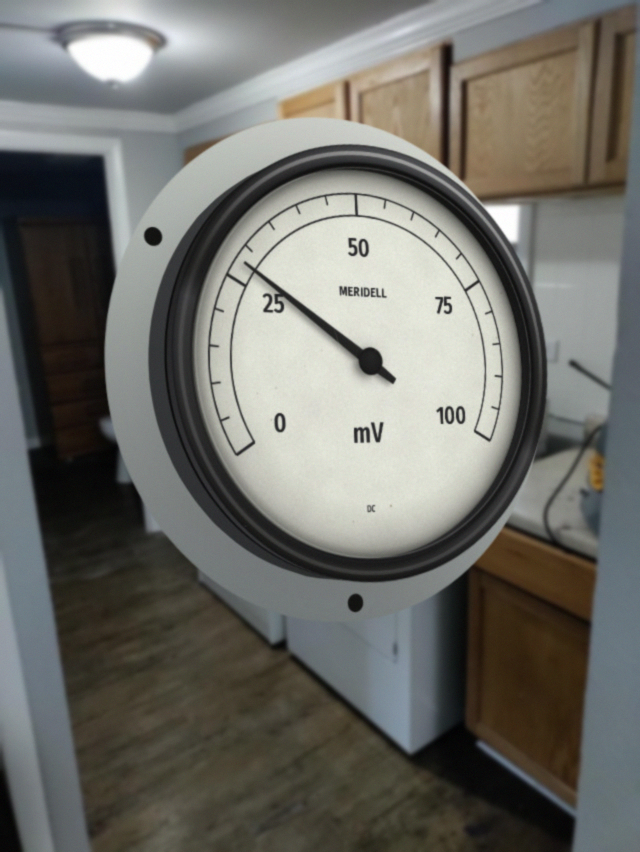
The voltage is mV 27.5
